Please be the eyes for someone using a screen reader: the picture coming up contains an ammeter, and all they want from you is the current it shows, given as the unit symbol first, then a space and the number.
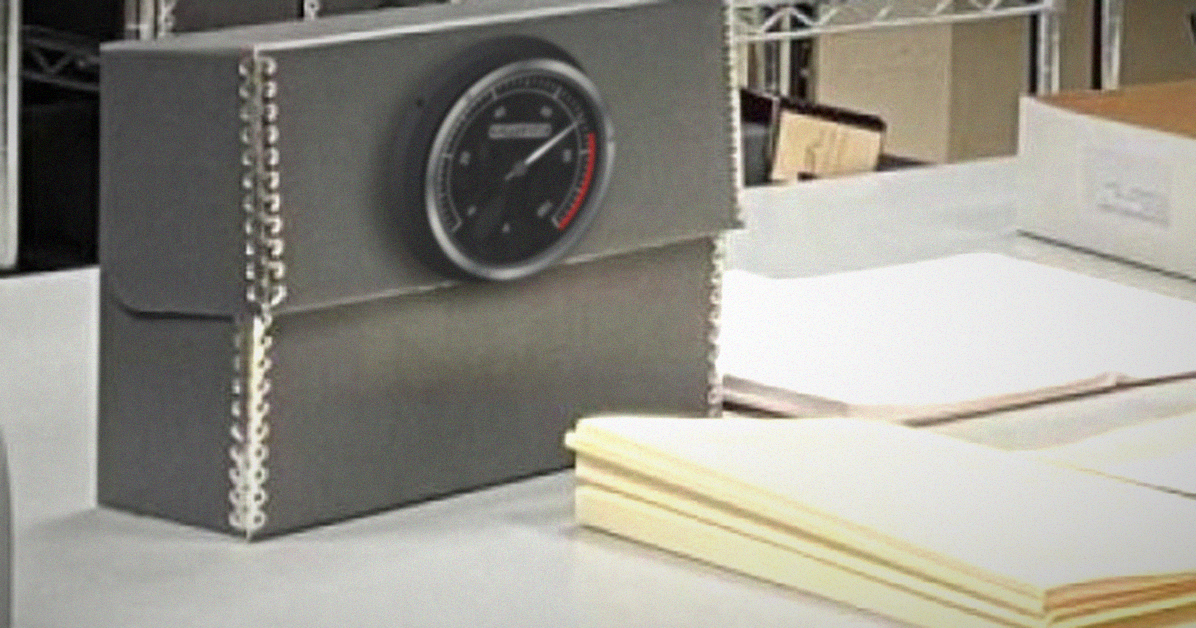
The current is A 70
